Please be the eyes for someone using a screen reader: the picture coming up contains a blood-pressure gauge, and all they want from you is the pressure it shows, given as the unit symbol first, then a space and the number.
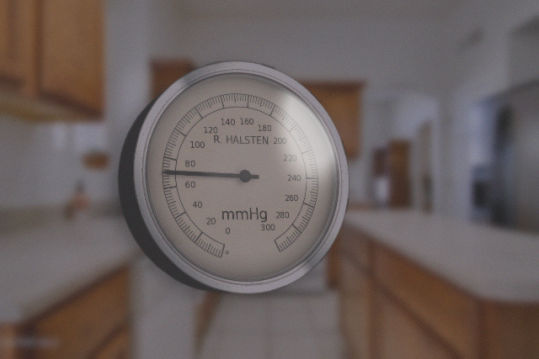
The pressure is mmHg 70
